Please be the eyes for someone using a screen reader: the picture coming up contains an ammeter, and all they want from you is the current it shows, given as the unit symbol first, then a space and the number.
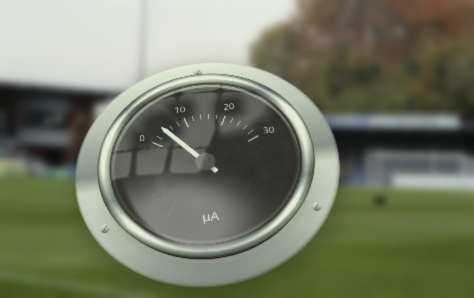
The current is µA 4
